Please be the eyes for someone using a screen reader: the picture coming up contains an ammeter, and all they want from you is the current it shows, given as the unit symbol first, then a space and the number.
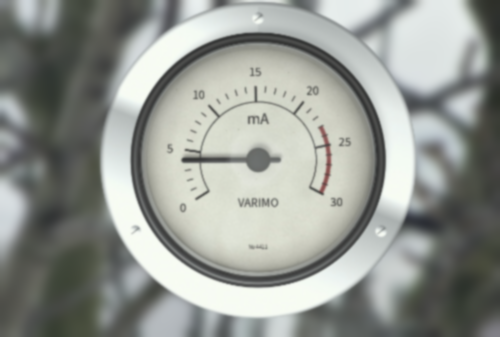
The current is mA 4
